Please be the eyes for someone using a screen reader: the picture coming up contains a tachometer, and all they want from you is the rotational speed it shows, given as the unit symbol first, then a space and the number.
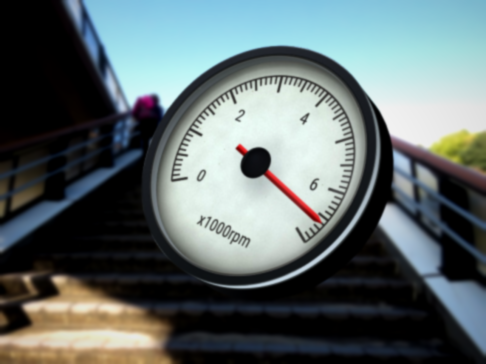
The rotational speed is rpm 6600
